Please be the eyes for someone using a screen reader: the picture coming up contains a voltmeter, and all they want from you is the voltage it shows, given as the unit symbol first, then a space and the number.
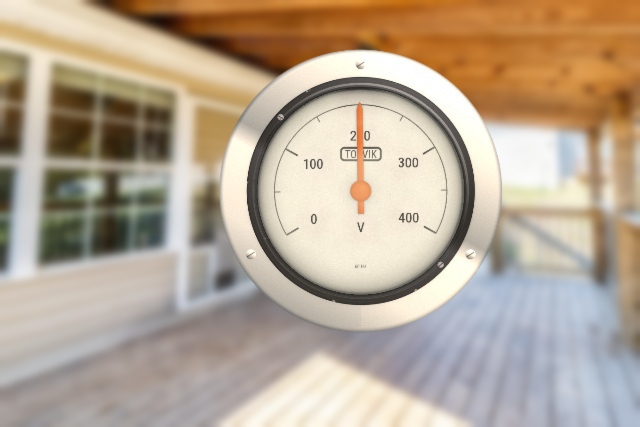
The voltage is V 200
